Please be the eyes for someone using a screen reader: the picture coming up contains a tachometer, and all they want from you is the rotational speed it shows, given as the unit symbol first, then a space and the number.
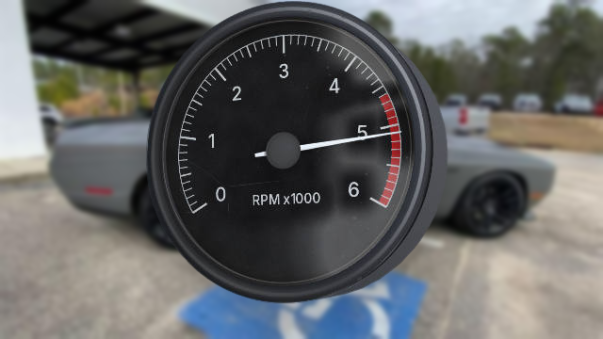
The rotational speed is rpm 5100
